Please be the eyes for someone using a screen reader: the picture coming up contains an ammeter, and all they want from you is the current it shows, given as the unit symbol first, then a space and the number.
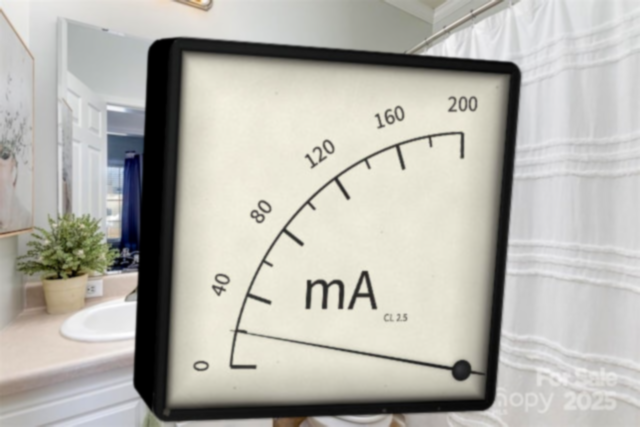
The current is mA 20
